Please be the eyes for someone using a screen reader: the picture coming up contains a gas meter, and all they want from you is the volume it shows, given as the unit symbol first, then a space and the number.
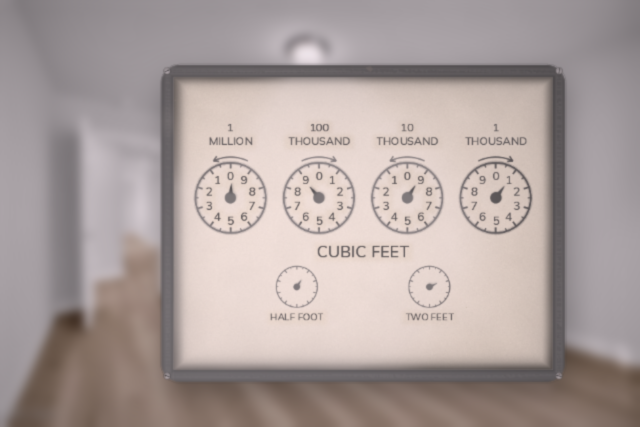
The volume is ft³ 989100
